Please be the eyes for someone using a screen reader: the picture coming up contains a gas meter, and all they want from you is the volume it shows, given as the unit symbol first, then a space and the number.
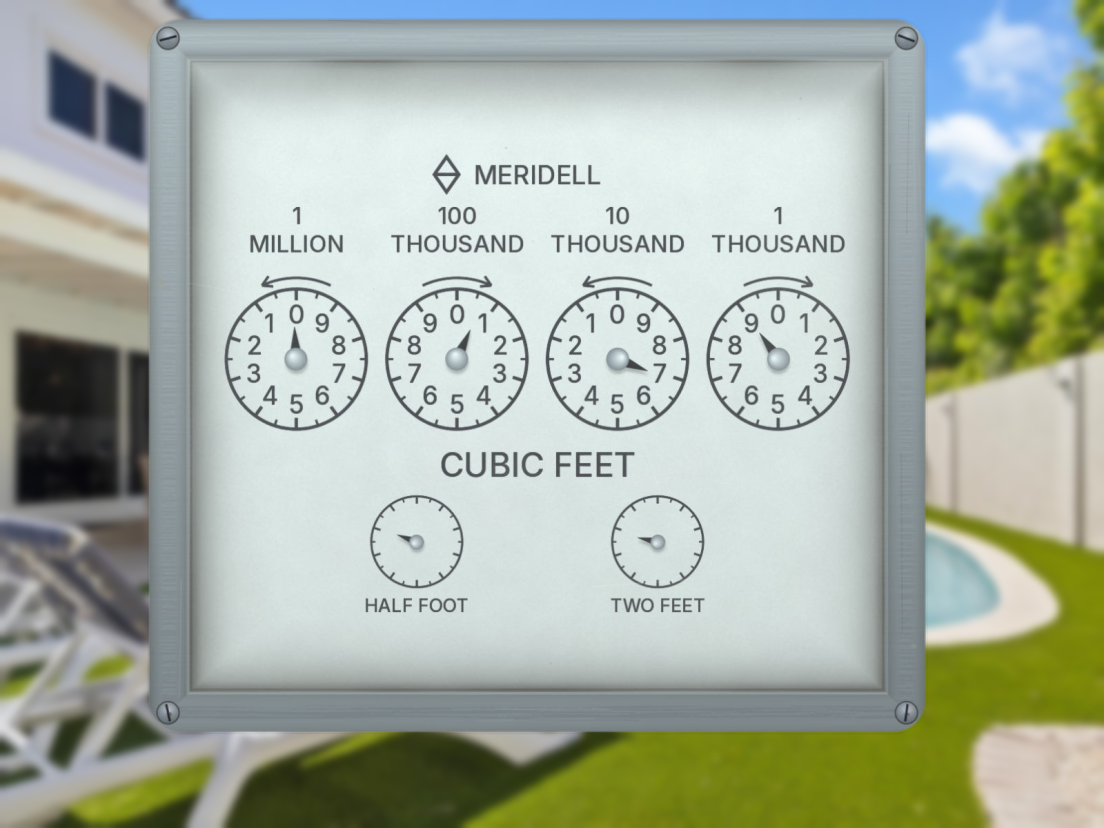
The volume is ft³ 6900
